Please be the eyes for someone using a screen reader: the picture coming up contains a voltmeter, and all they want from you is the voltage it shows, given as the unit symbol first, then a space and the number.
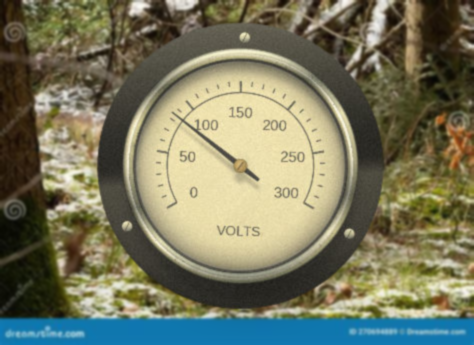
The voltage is V 85
